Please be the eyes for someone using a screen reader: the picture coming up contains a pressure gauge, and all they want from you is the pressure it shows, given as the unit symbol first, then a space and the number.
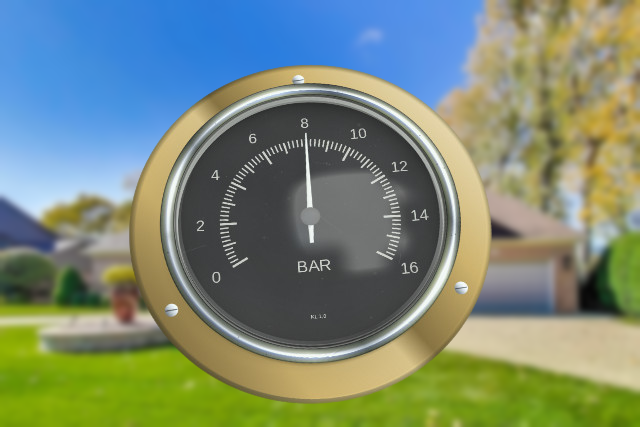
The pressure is bar 8
